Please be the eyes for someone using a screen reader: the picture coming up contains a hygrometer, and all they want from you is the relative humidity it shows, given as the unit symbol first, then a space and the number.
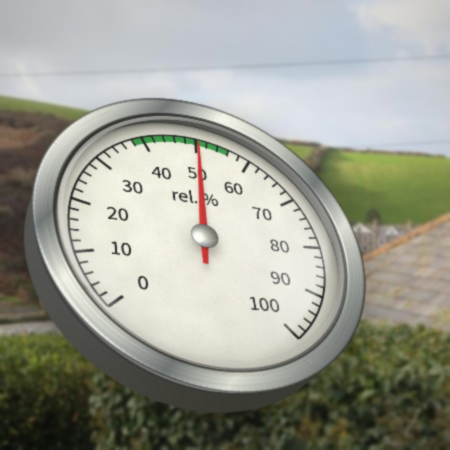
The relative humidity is % 50
